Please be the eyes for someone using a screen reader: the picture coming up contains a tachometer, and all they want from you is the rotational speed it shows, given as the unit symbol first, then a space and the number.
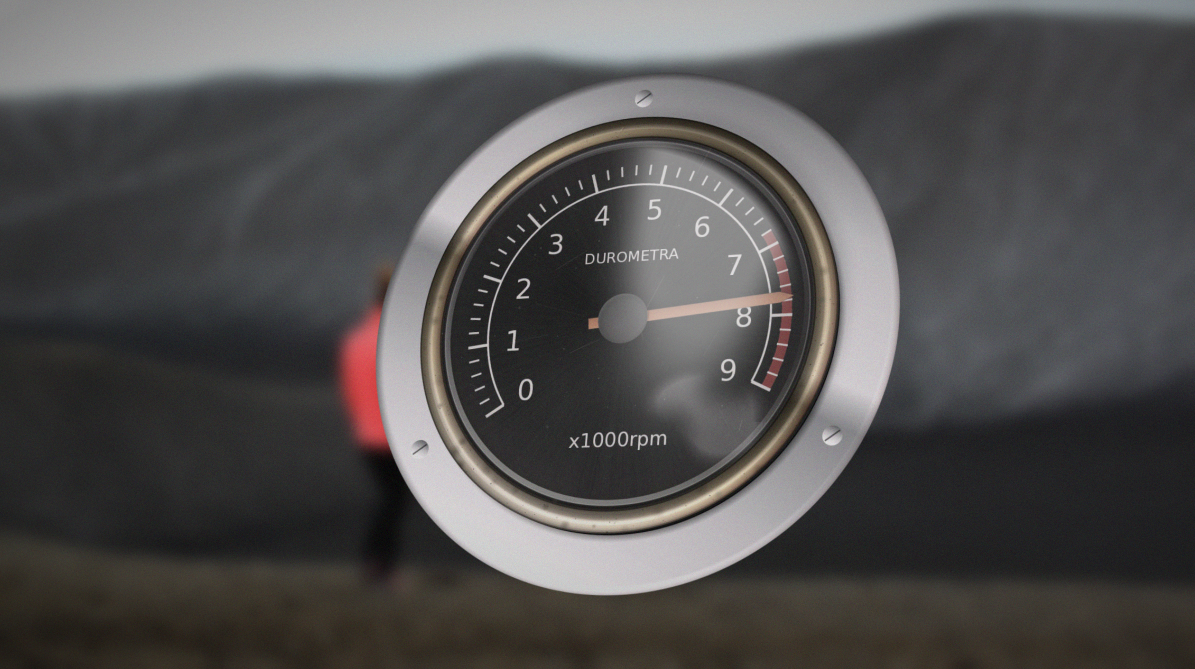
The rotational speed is rpm 7800
